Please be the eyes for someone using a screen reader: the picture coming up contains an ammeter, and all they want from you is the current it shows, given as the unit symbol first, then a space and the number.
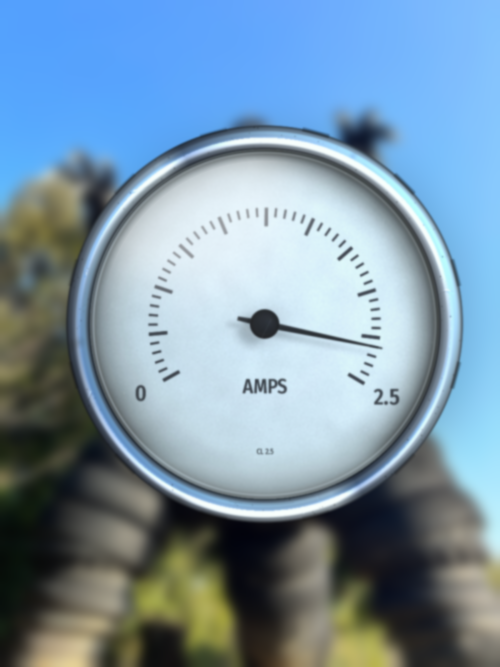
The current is A 2.3
